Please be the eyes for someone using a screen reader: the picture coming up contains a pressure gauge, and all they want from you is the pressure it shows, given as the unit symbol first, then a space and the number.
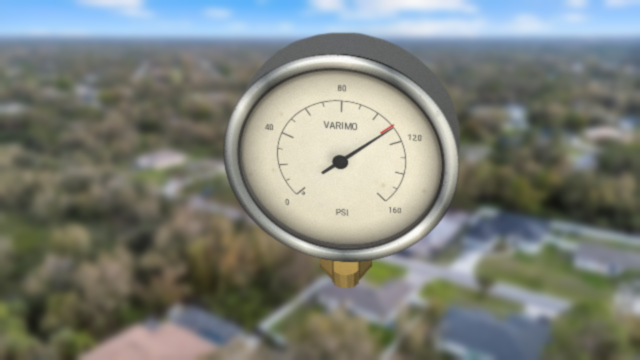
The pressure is psi 110
